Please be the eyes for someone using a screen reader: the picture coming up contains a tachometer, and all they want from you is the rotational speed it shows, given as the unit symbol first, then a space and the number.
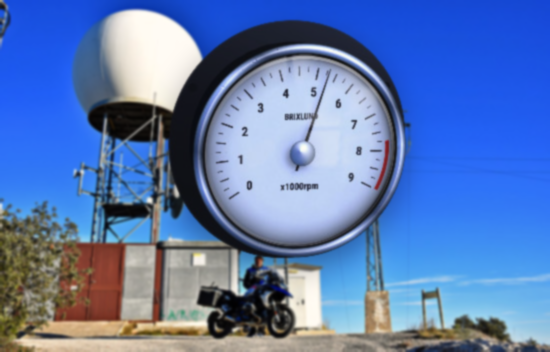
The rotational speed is rpm 5250
